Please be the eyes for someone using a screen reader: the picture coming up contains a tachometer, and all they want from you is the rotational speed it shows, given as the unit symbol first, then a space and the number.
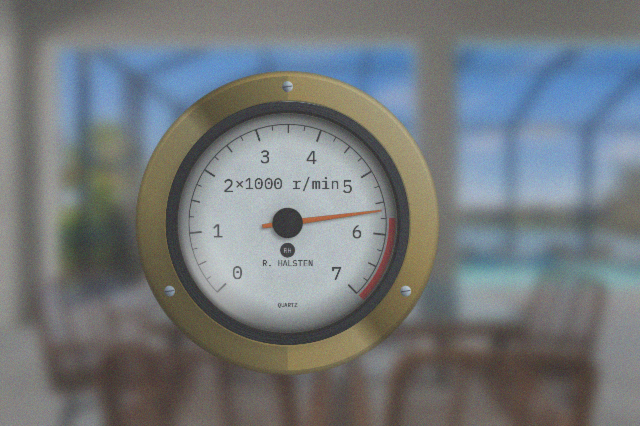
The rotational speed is rpm 5625
